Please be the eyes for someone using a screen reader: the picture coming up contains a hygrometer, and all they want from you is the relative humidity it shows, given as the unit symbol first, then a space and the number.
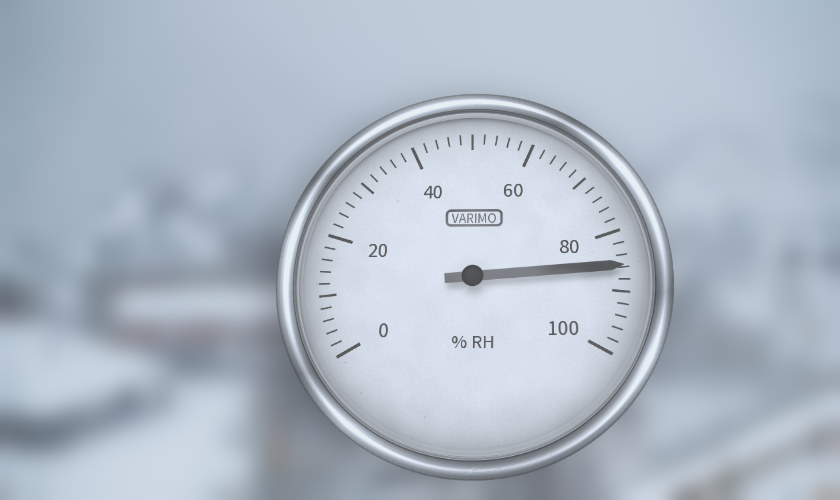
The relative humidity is % 86
